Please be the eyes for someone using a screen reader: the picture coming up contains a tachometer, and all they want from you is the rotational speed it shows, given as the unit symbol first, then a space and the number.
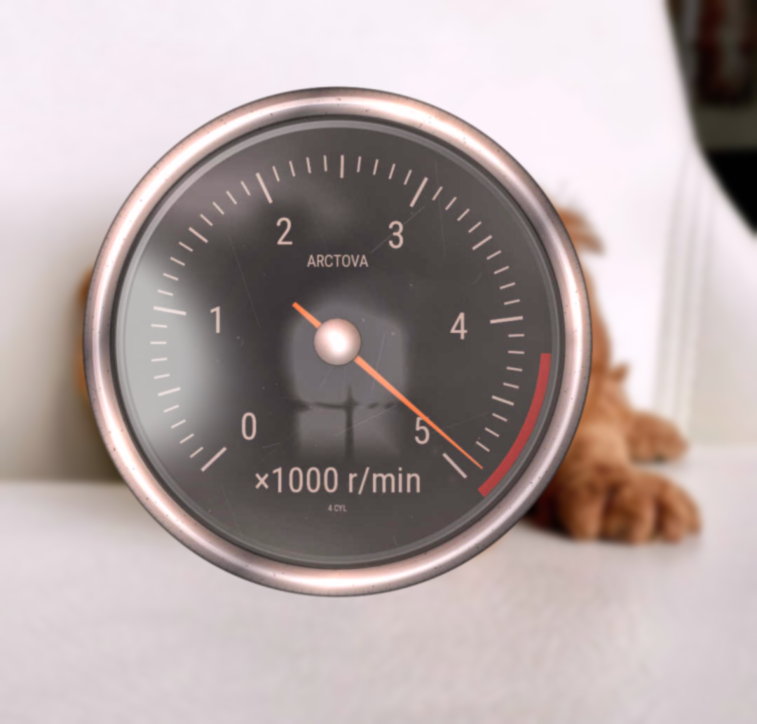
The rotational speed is rpm 4900
